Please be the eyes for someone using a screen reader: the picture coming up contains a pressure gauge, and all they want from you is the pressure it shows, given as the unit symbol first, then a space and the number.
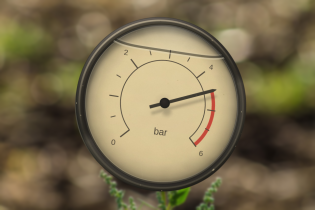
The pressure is bar 4.5
